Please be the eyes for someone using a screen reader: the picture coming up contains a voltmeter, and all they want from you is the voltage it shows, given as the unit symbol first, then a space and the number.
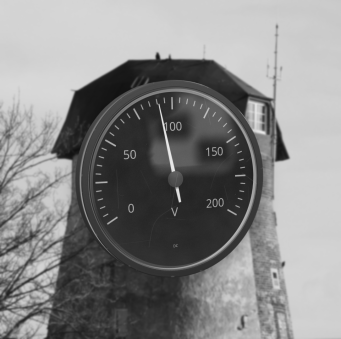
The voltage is V 90
